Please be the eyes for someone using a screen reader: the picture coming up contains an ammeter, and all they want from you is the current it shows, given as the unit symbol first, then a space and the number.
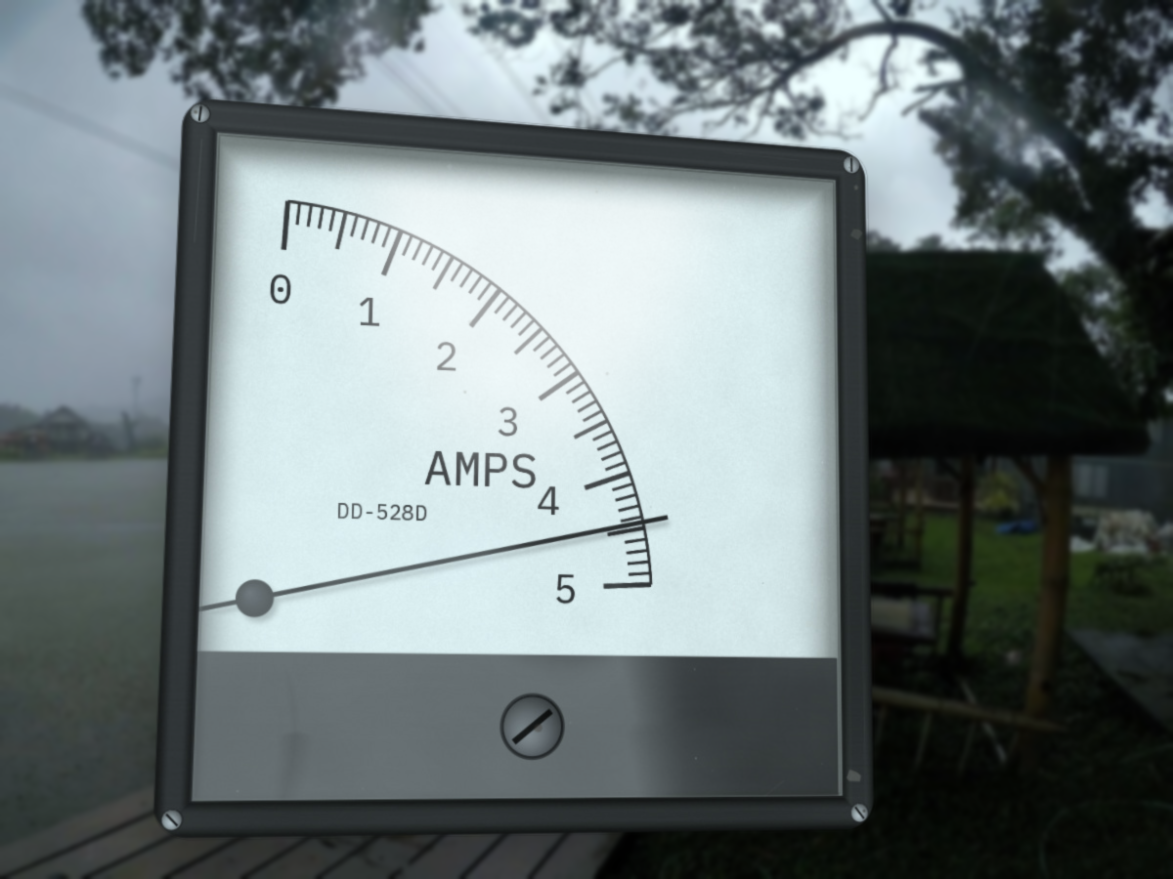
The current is A 4.45
